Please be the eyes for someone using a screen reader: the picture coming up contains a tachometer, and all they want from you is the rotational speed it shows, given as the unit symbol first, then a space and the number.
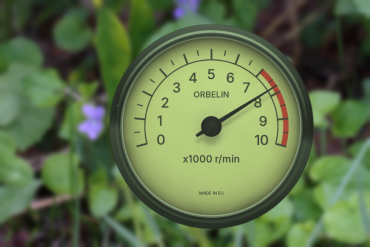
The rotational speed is rpm 7750
